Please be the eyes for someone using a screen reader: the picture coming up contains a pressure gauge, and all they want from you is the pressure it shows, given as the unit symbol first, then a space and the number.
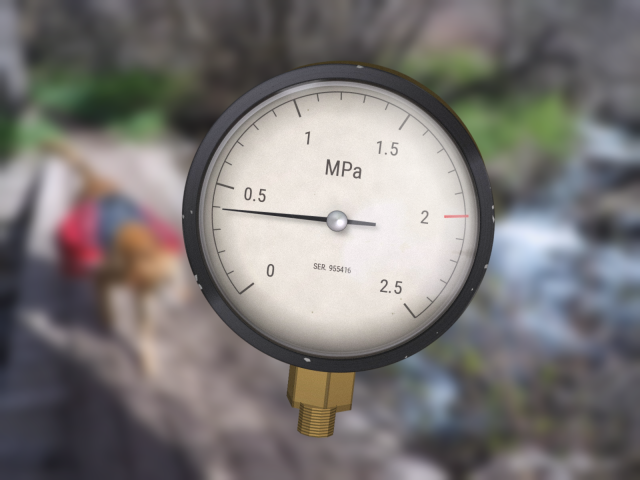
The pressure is MPa 0.4
